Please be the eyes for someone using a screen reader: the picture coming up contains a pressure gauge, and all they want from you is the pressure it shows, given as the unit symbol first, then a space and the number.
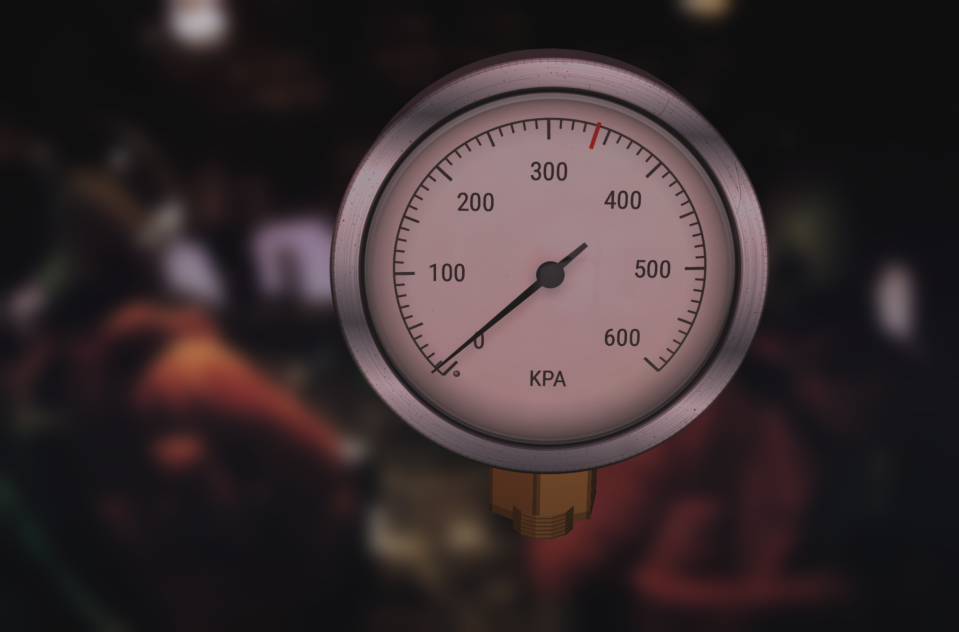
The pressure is kPa 10
